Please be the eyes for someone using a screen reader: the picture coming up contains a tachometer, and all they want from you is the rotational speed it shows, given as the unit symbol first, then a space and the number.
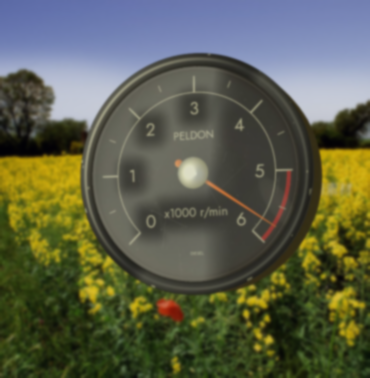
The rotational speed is rpm 5750
